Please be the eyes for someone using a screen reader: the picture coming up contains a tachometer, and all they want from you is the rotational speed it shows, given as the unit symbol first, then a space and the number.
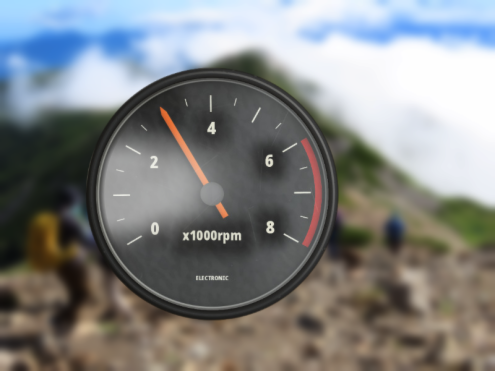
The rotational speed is rpm 3000
